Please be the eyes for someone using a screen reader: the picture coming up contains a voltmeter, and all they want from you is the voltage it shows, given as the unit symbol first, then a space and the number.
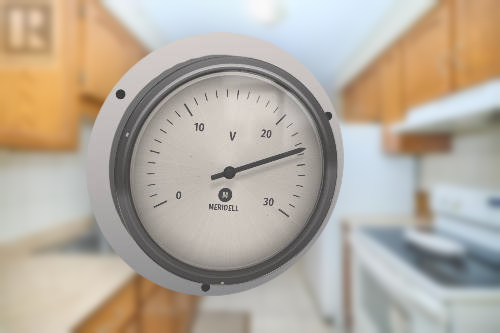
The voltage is V 23.5
